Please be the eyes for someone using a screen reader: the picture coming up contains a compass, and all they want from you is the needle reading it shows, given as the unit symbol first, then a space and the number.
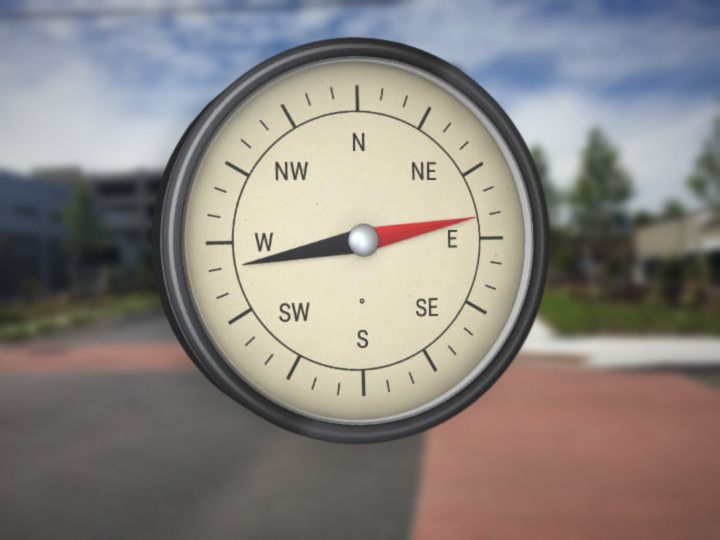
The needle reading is ° 80
